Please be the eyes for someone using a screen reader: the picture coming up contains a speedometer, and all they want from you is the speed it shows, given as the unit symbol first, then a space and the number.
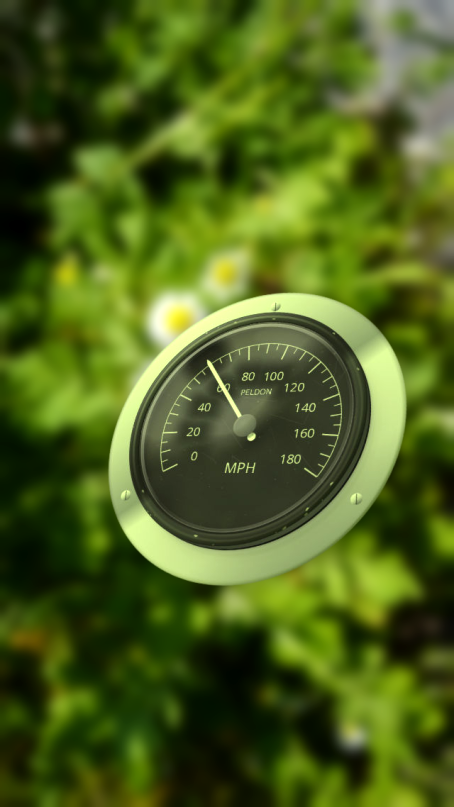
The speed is mph 60
